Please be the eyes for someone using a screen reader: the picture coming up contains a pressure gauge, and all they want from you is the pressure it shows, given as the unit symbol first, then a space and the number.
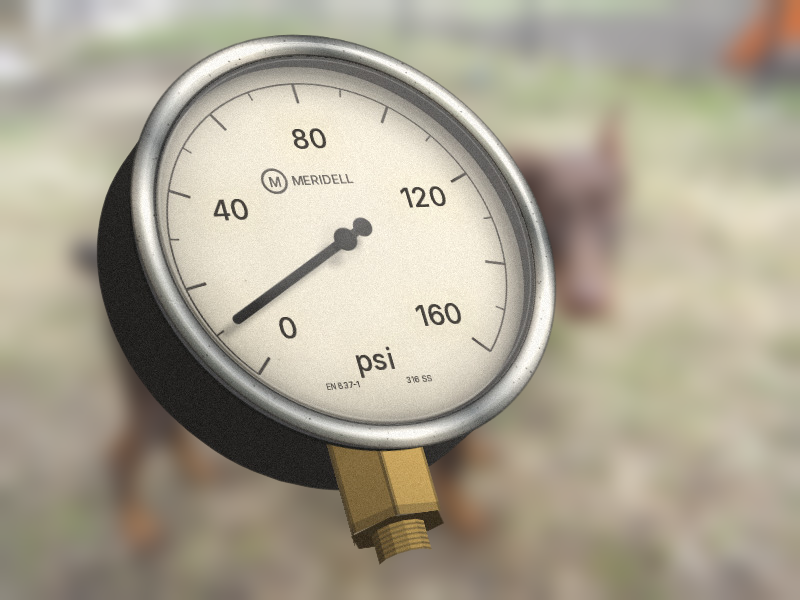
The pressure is psi 10
